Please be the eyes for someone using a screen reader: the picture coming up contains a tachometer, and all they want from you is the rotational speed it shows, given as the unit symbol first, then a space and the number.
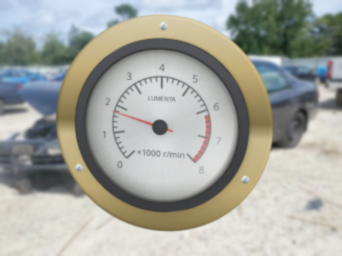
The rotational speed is rpm 1800
